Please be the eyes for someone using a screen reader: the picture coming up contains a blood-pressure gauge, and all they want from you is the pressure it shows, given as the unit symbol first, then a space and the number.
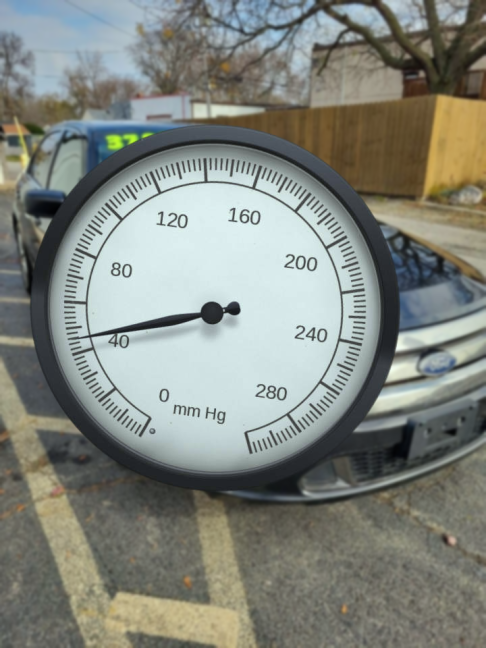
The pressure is mmHg 46
